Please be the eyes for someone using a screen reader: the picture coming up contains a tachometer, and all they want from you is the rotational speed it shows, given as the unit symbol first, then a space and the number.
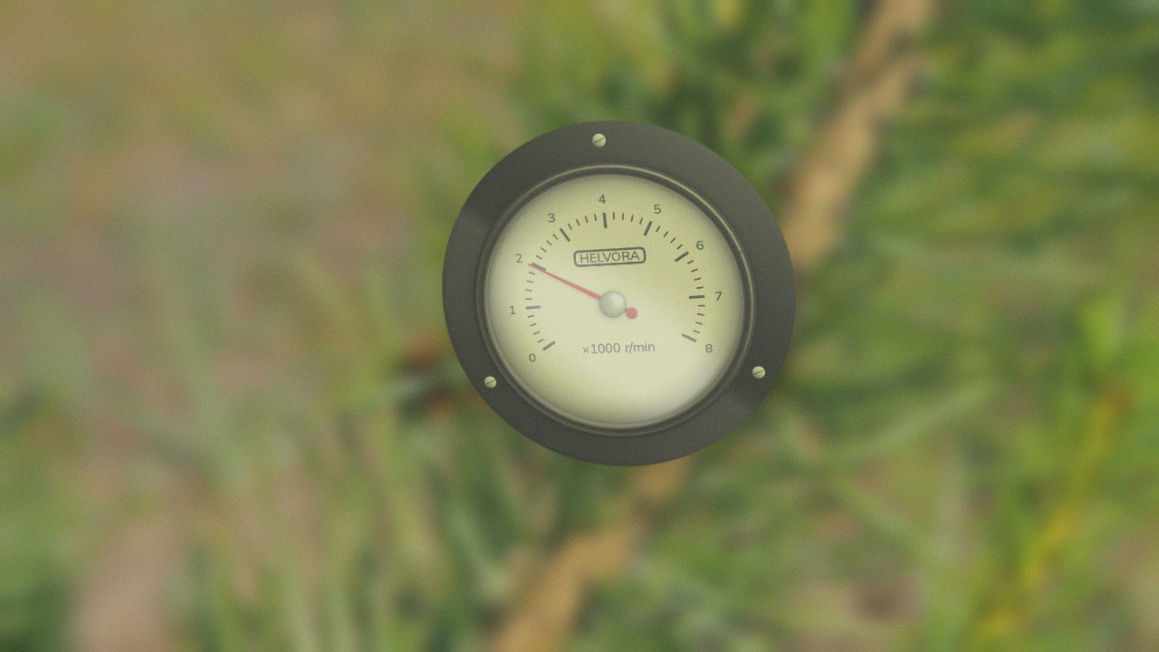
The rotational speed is rpm 2000
